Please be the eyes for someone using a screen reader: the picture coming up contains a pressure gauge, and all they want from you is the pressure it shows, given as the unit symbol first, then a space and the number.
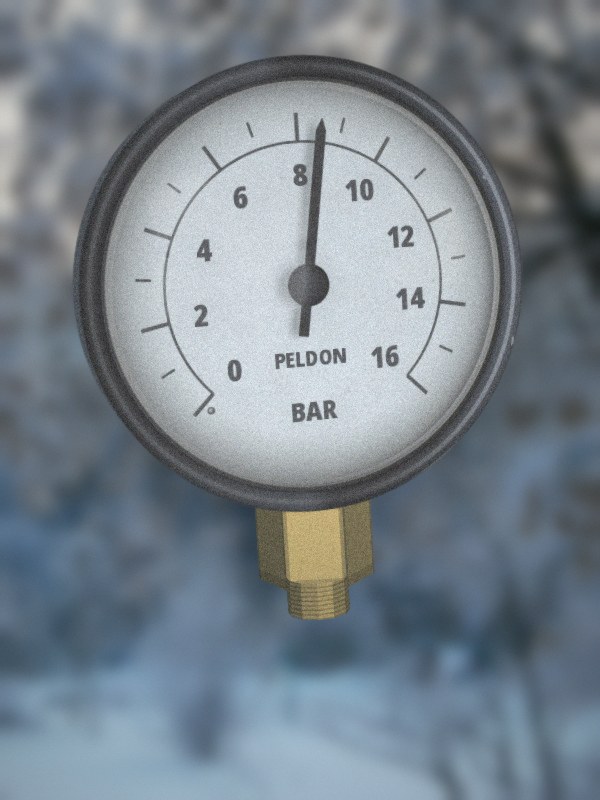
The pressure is bar 8.5
